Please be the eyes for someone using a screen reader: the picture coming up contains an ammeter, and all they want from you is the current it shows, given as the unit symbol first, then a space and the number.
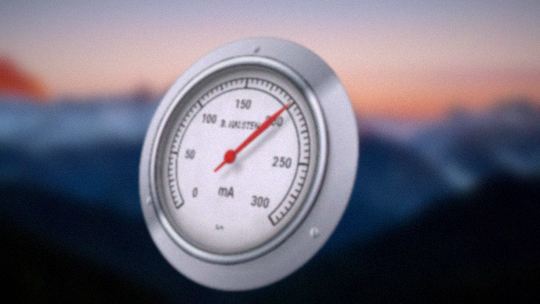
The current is mA 200
